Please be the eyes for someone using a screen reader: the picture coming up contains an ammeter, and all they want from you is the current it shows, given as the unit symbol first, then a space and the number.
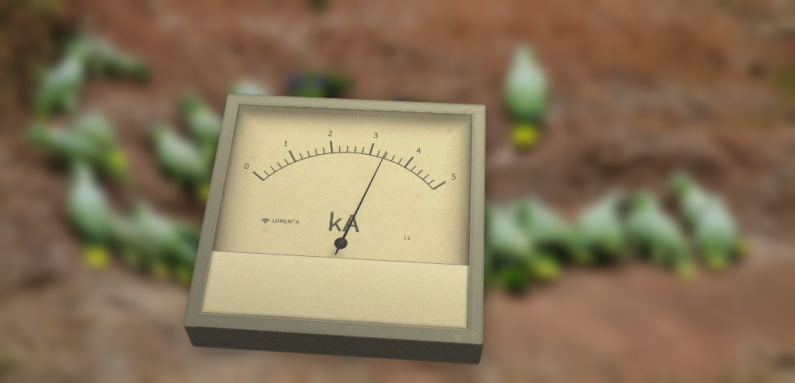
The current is kA 3.4
